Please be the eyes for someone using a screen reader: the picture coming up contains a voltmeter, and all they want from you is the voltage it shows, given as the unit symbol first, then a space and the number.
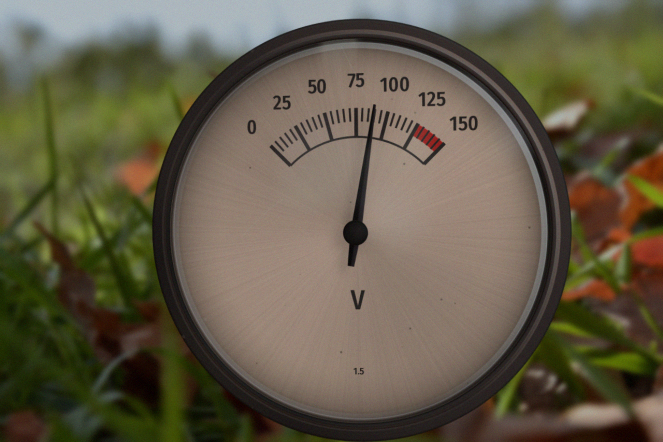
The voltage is V 90
